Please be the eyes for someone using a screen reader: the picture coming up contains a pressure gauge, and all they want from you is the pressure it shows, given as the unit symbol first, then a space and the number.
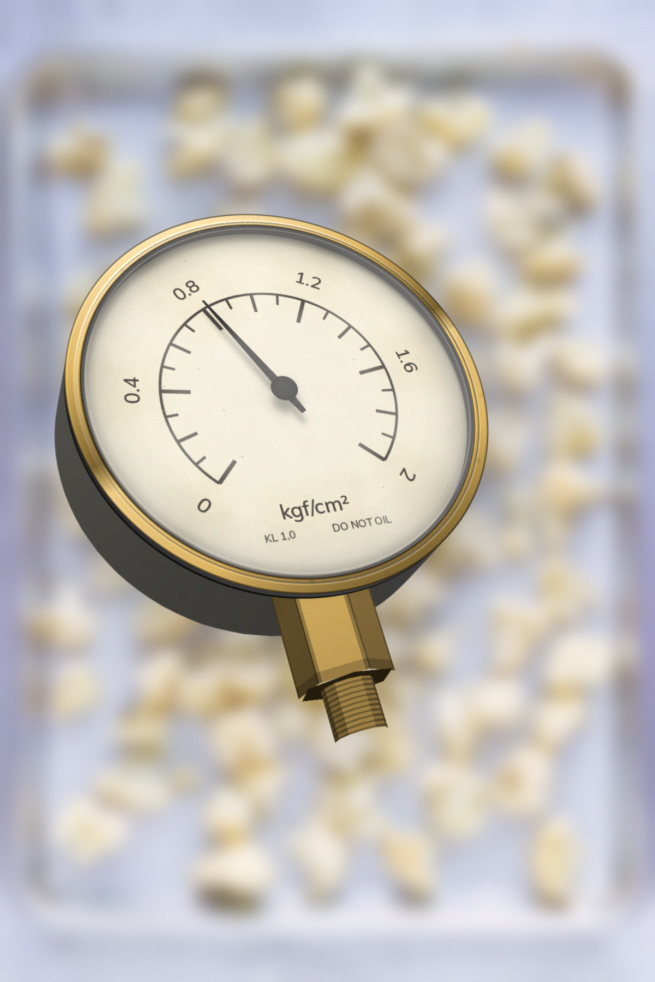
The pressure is kg/cm² 0.8
